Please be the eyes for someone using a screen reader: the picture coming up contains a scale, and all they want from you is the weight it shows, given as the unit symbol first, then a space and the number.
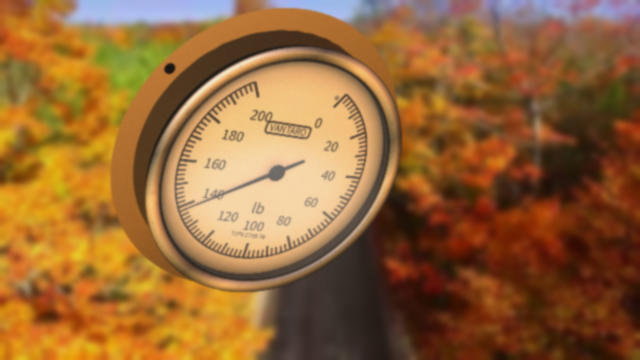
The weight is lb 140
